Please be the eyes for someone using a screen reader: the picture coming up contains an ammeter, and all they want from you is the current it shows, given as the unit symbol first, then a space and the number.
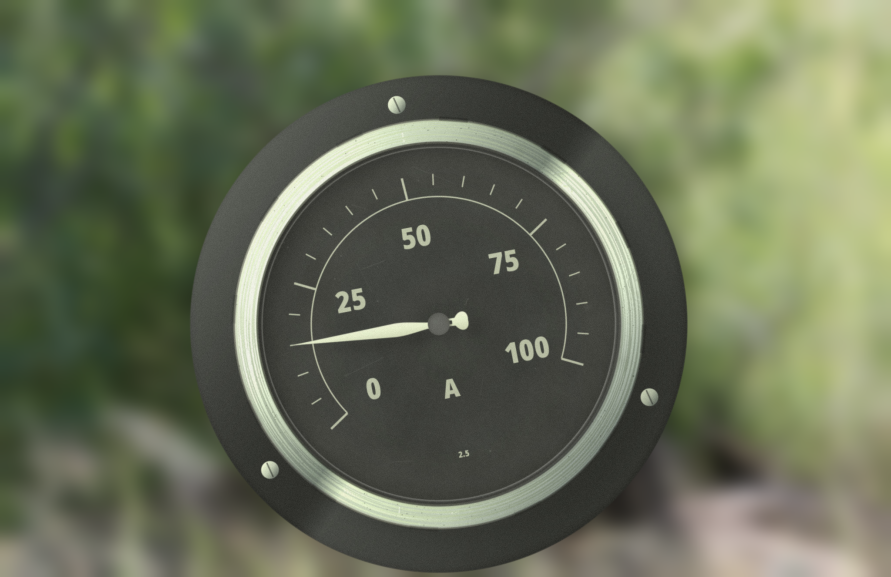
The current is A 15
